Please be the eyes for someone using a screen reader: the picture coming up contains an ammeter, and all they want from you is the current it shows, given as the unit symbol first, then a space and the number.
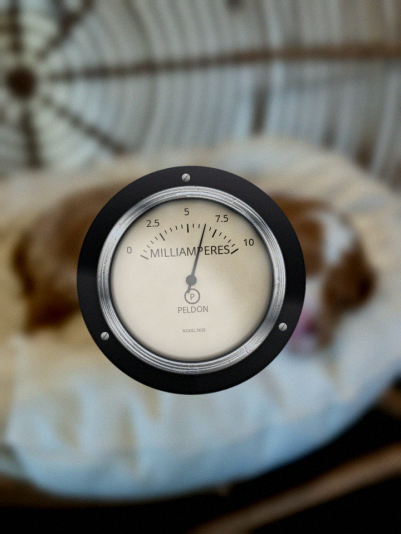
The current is mA 6.5
